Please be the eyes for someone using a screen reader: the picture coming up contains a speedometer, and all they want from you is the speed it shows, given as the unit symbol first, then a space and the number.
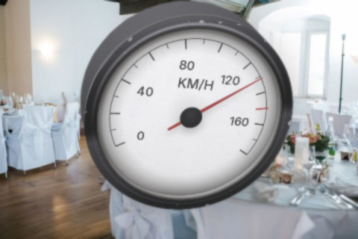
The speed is km/h 130
